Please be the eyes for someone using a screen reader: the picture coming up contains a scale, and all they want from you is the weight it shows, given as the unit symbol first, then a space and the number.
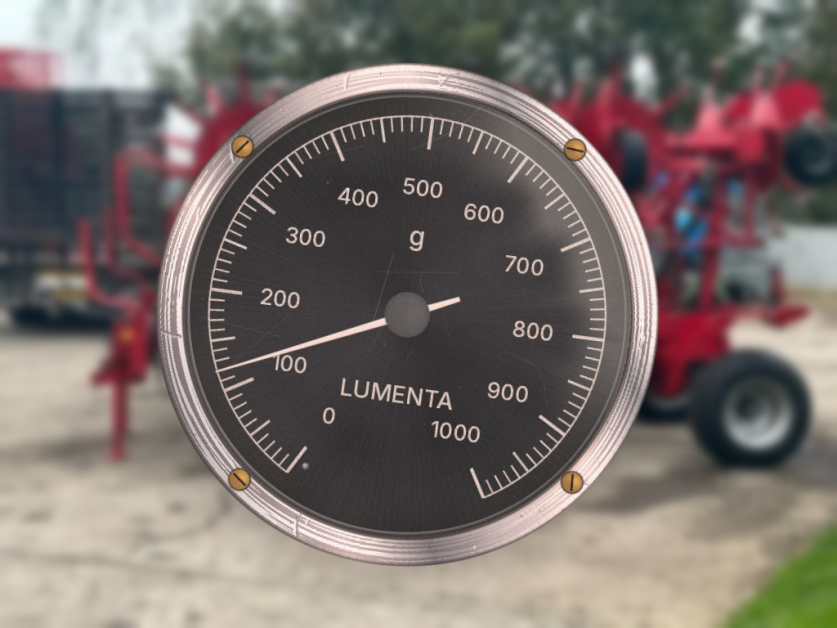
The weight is g 120
